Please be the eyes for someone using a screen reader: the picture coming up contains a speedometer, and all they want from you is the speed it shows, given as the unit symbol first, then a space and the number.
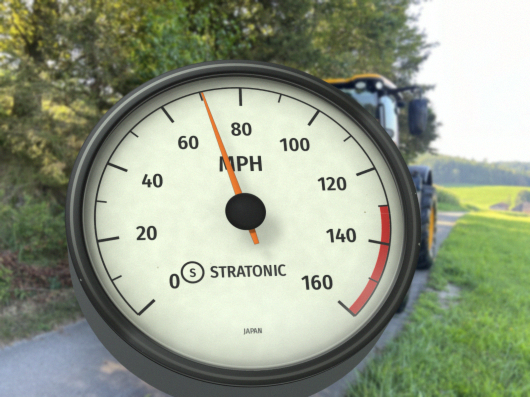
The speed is mph 70
